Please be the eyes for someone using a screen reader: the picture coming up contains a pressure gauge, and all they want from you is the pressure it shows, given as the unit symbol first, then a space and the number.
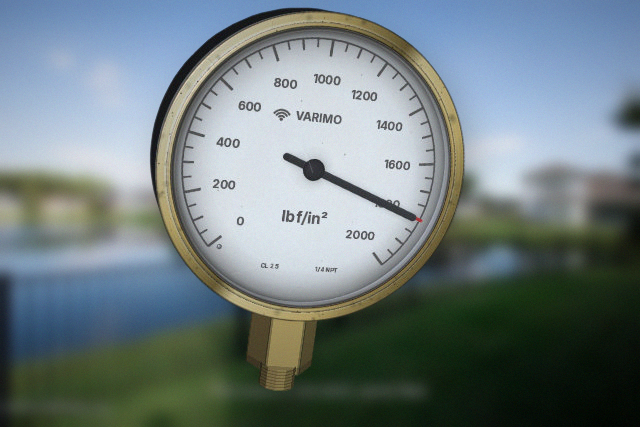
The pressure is psi 1800
